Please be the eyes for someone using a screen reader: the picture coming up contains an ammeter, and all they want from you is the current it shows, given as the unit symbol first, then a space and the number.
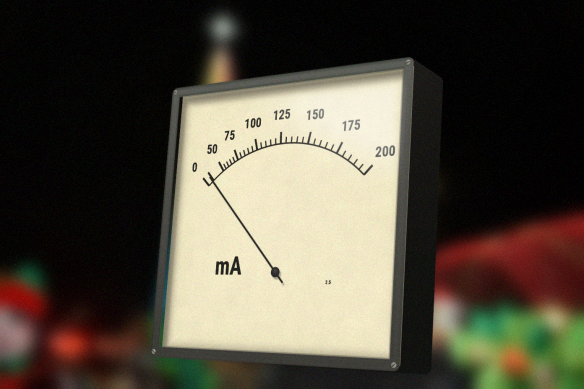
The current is mA 25
